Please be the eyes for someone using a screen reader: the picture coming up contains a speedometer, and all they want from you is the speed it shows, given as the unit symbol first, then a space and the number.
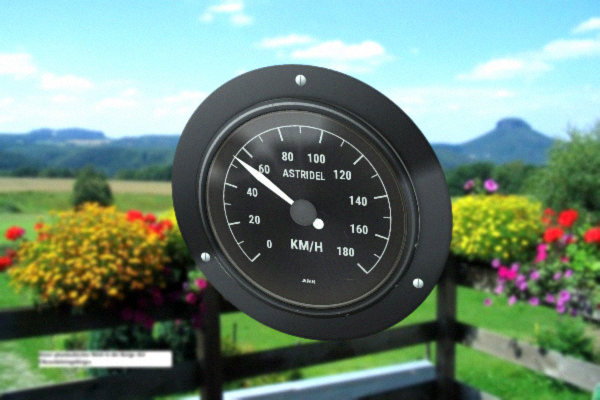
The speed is km/h 55
